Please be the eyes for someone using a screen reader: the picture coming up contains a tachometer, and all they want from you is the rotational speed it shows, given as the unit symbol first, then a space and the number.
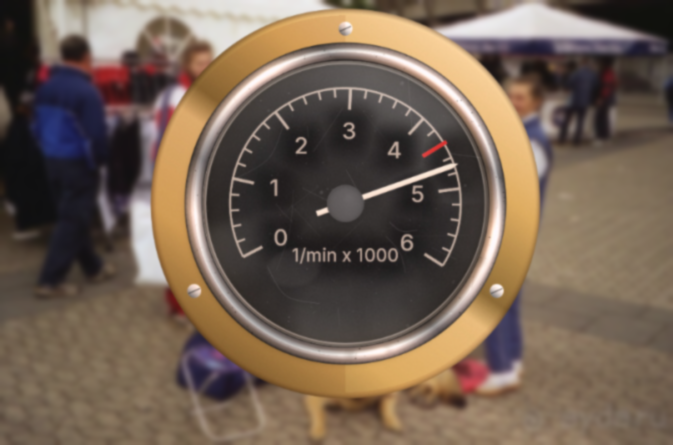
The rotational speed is rpm 4700
